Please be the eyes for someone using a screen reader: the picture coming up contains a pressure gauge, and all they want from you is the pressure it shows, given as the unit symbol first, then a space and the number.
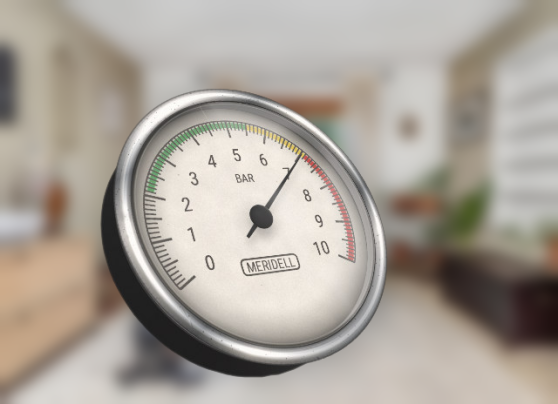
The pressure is bar 7
